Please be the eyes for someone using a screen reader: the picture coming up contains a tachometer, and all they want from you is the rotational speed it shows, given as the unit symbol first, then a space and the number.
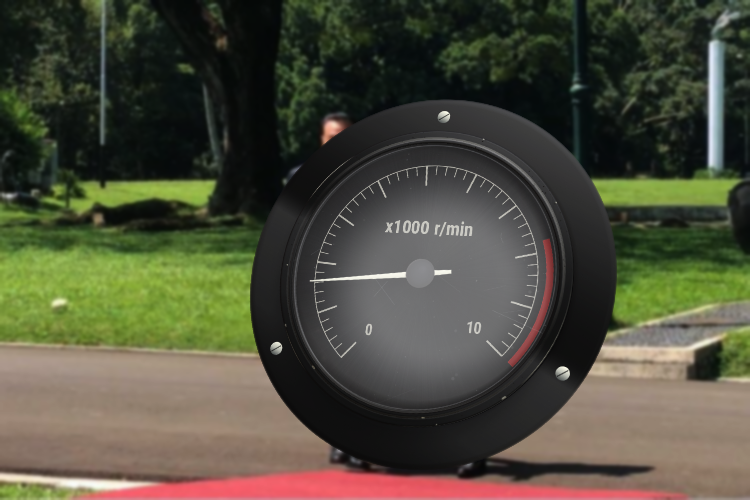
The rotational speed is rpm 1600
